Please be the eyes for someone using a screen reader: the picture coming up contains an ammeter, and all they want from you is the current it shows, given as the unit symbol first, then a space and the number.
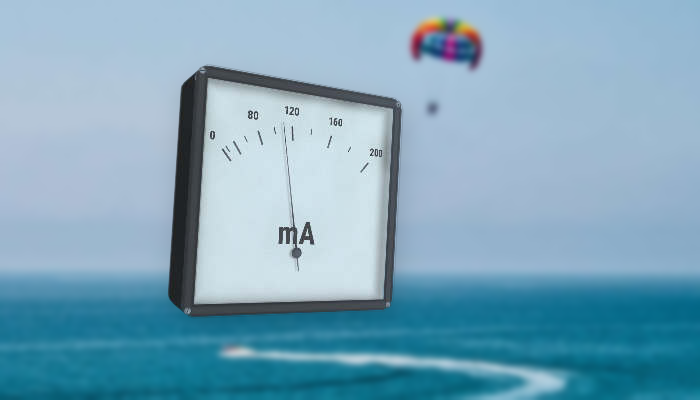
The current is mA 110
